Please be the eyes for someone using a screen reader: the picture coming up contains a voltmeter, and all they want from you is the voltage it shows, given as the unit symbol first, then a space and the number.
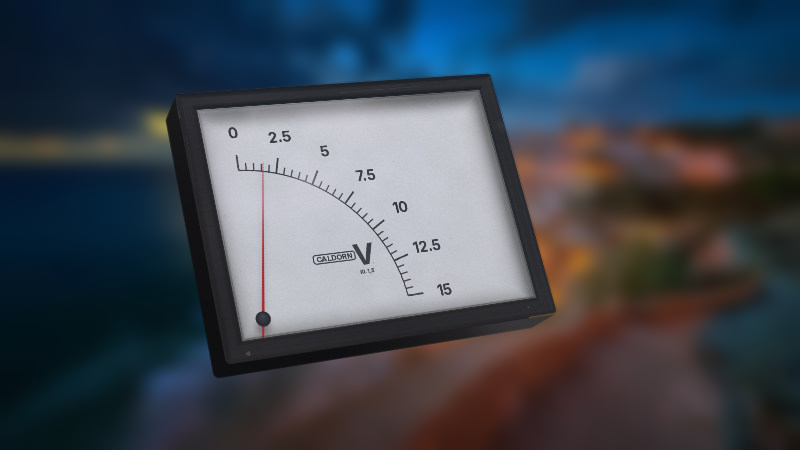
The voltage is V 1.5
